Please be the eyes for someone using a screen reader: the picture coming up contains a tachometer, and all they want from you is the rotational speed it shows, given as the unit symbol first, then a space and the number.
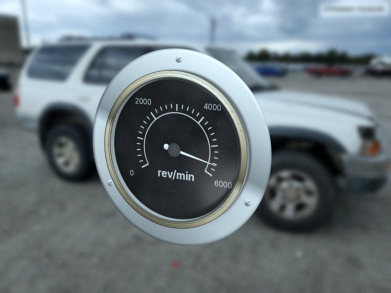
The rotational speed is rpm 5600
